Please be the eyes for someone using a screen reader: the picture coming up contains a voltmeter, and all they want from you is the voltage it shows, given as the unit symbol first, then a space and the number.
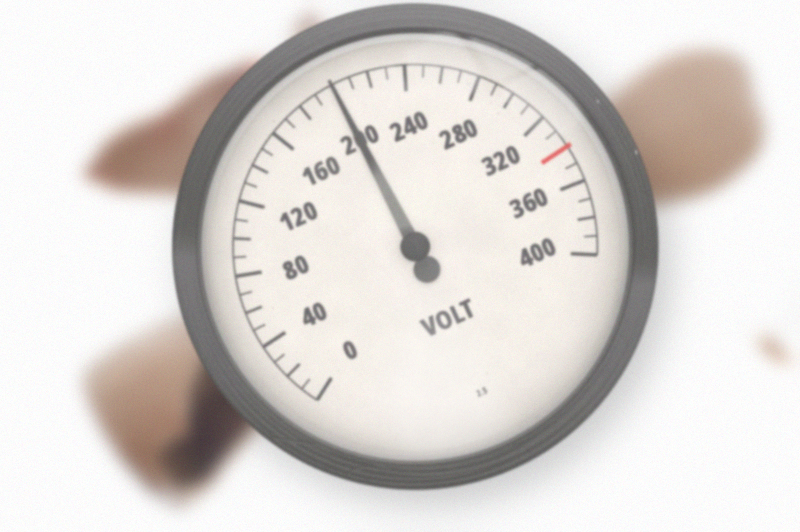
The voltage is V 200
